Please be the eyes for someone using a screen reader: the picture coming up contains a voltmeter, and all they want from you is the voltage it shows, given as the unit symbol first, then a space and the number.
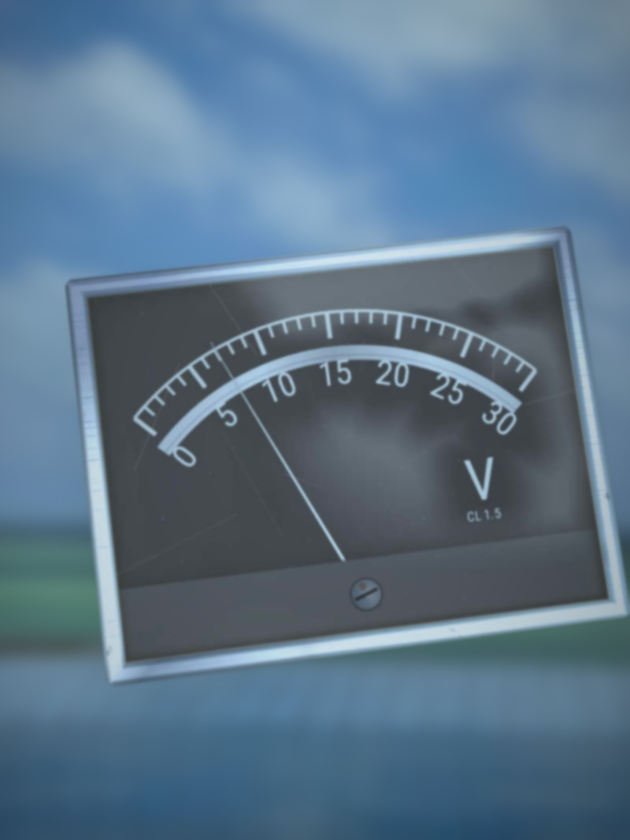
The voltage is V 7
